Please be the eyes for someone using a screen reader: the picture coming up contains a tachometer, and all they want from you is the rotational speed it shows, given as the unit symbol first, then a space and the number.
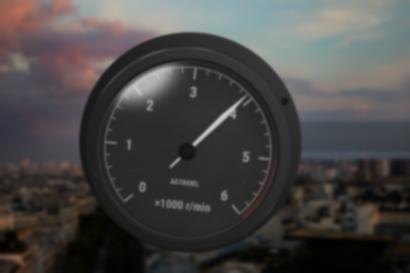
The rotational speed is rpm 3900
